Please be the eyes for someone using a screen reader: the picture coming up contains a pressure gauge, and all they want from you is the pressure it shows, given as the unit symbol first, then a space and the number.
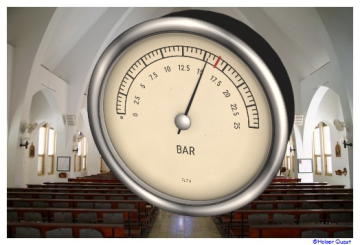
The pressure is bar 15.5
